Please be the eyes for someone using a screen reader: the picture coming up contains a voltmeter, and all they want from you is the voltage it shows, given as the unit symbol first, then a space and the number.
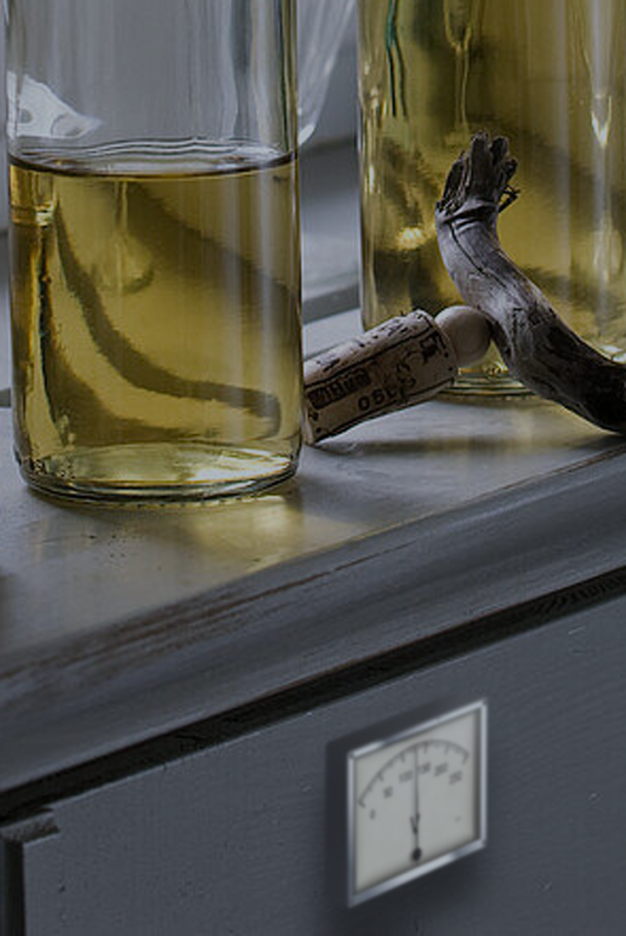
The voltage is V 125
